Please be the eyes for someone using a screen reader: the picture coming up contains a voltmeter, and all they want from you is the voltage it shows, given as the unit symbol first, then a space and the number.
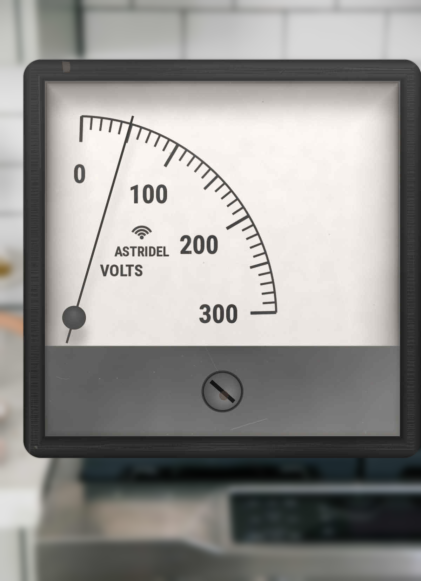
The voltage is V 50
